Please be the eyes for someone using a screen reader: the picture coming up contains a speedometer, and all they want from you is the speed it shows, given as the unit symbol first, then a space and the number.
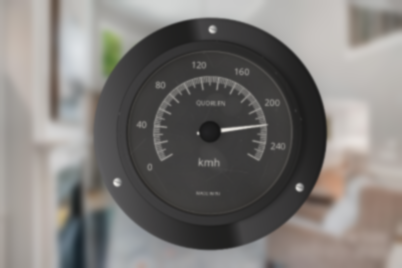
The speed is km/h 220
